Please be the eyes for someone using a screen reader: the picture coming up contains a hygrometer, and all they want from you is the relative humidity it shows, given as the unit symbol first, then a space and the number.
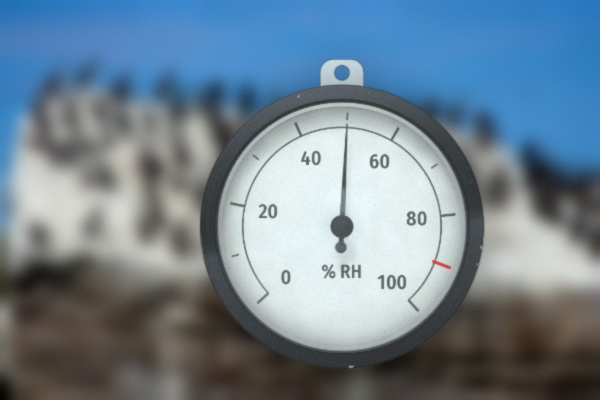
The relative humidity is % 50
